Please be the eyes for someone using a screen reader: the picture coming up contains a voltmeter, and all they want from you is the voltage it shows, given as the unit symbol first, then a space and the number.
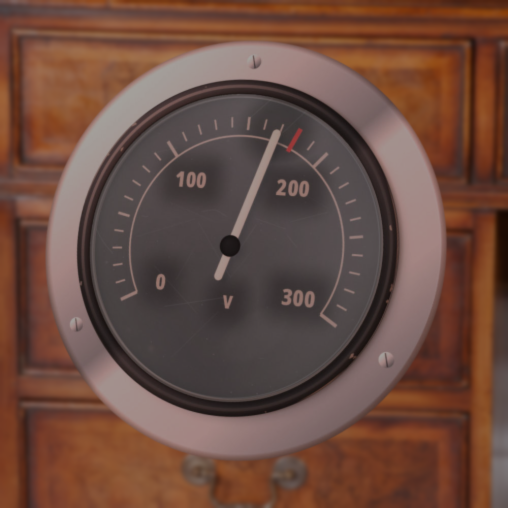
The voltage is V 170
